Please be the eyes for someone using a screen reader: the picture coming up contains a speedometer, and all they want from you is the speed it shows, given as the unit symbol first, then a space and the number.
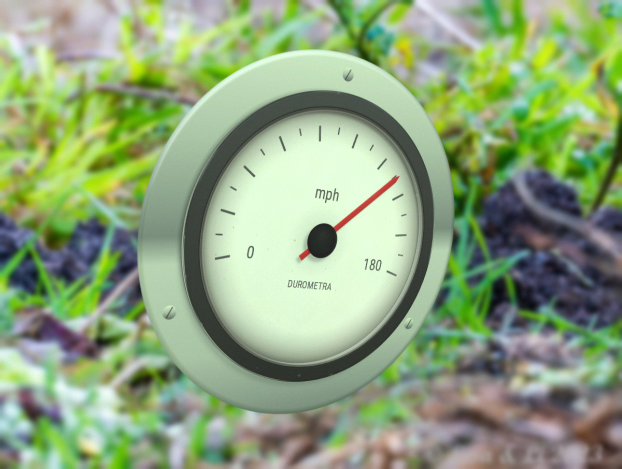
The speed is mph 130
